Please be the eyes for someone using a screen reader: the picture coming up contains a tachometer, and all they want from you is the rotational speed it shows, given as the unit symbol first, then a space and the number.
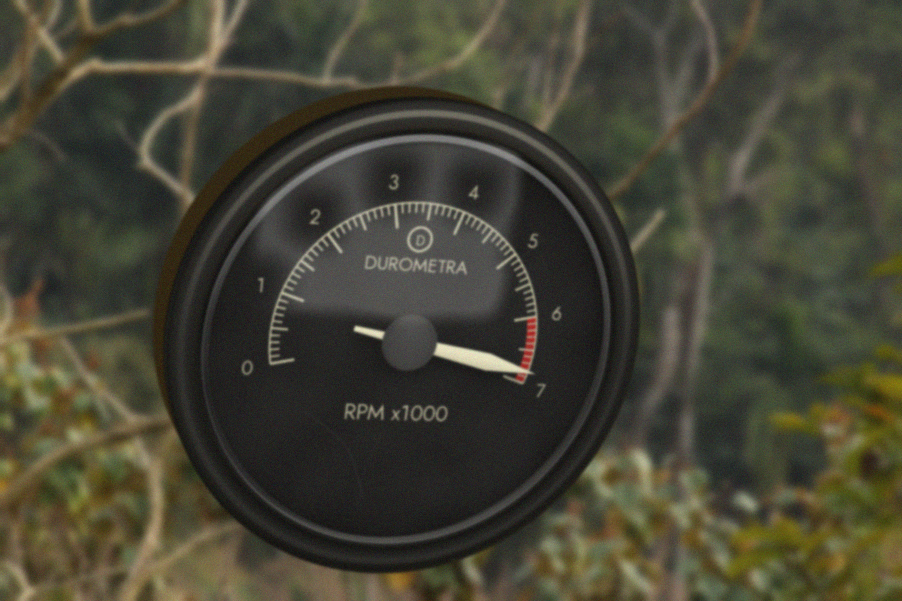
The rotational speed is rpm 6800
